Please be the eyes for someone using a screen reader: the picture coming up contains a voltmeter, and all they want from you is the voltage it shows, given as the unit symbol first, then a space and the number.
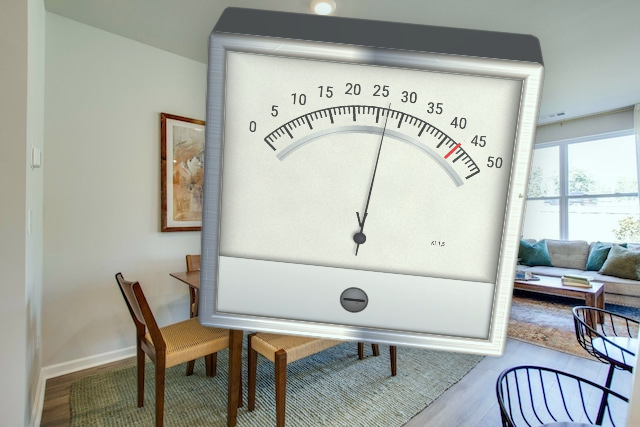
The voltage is V 27
